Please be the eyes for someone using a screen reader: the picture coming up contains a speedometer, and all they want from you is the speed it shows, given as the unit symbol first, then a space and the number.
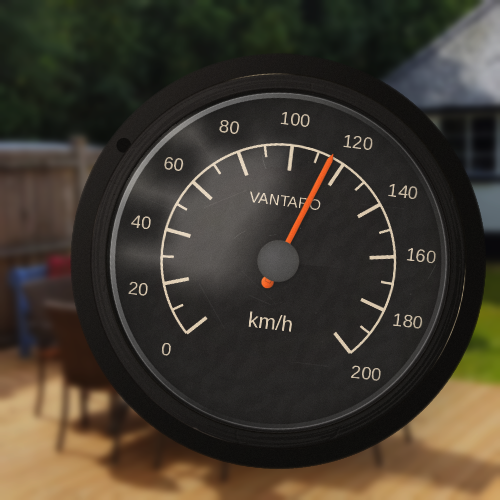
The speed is km/h 115
